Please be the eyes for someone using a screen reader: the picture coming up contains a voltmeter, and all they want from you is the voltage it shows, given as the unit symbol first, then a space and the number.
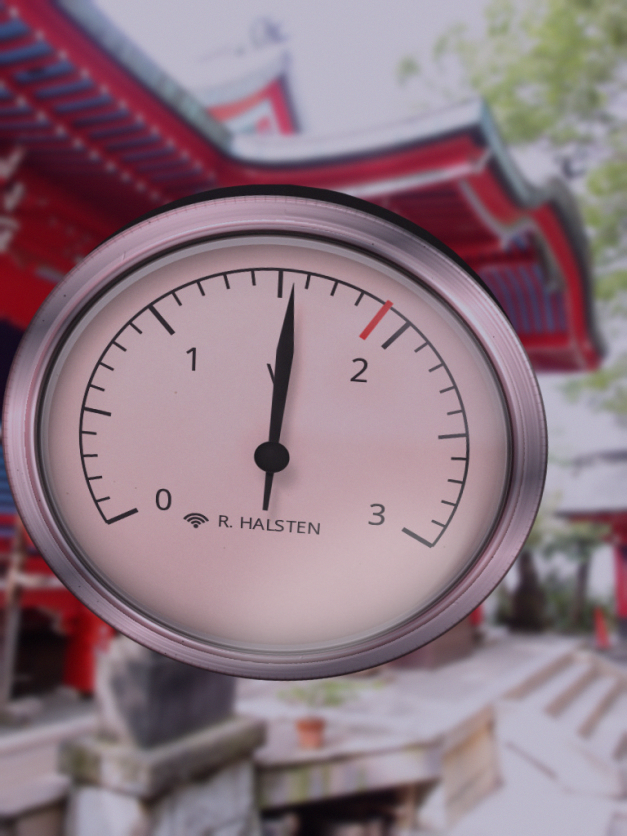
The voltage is V 1.55
